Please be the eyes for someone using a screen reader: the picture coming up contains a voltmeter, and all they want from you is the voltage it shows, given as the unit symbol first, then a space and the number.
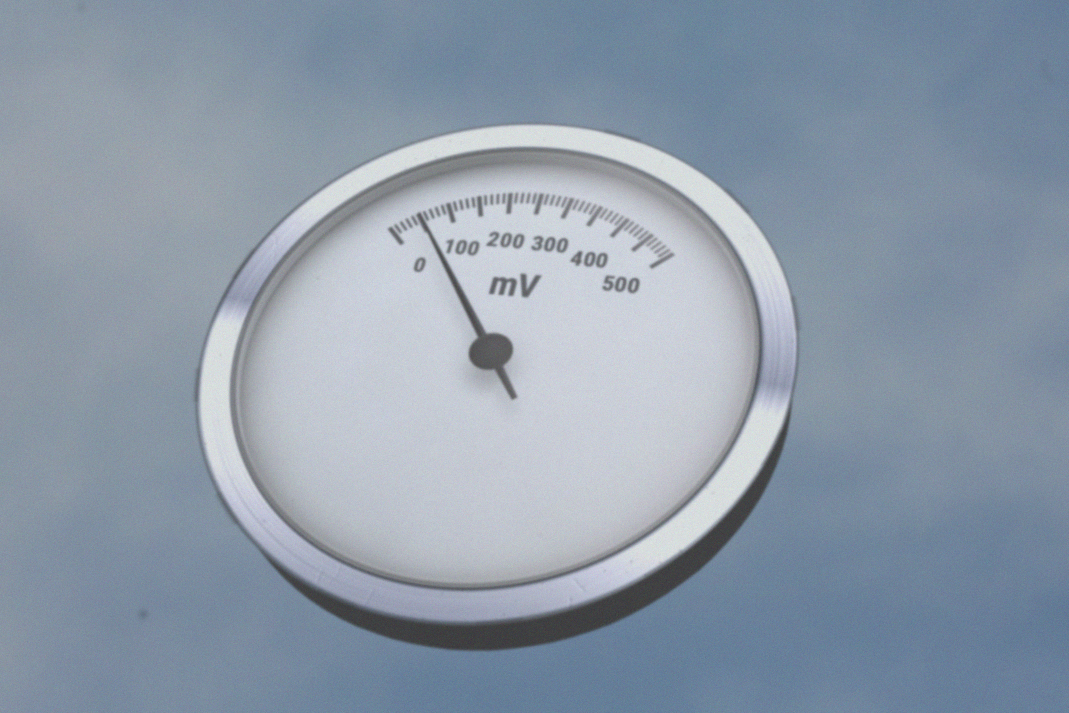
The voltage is mV 50
